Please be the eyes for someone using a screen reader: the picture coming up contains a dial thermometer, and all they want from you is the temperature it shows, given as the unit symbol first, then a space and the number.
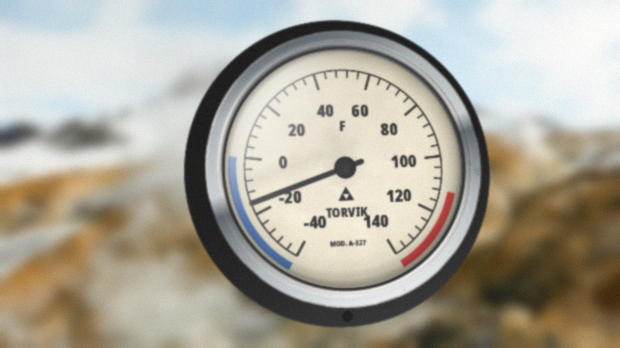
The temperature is °F -16
